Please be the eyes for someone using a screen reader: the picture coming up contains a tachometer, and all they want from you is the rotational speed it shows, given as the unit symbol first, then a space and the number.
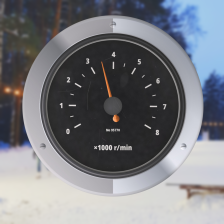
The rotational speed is rpm 3500
